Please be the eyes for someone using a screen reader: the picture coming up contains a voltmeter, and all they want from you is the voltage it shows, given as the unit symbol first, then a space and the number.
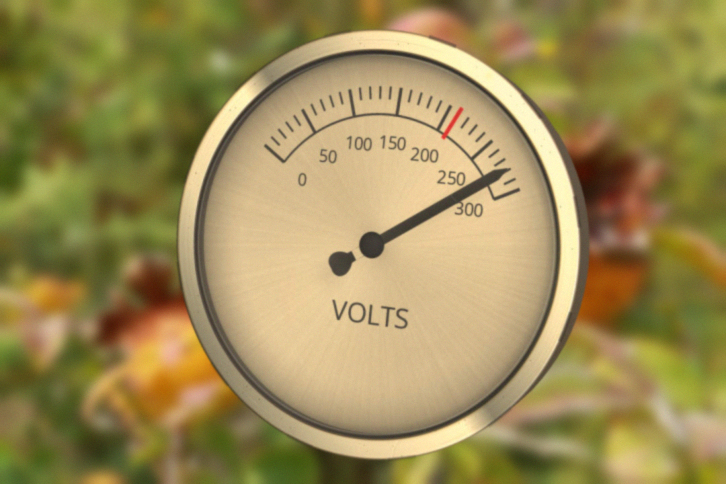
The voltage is V 280
